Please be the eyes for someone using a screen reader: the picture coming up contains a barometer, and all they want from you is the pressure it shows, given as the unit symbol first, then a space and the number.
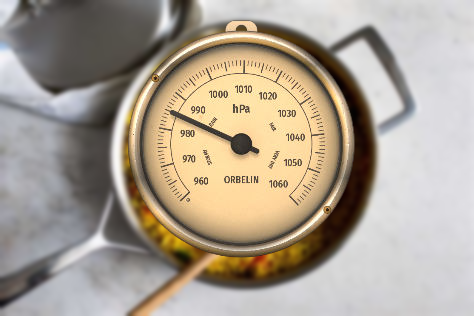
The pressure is hPa 985
